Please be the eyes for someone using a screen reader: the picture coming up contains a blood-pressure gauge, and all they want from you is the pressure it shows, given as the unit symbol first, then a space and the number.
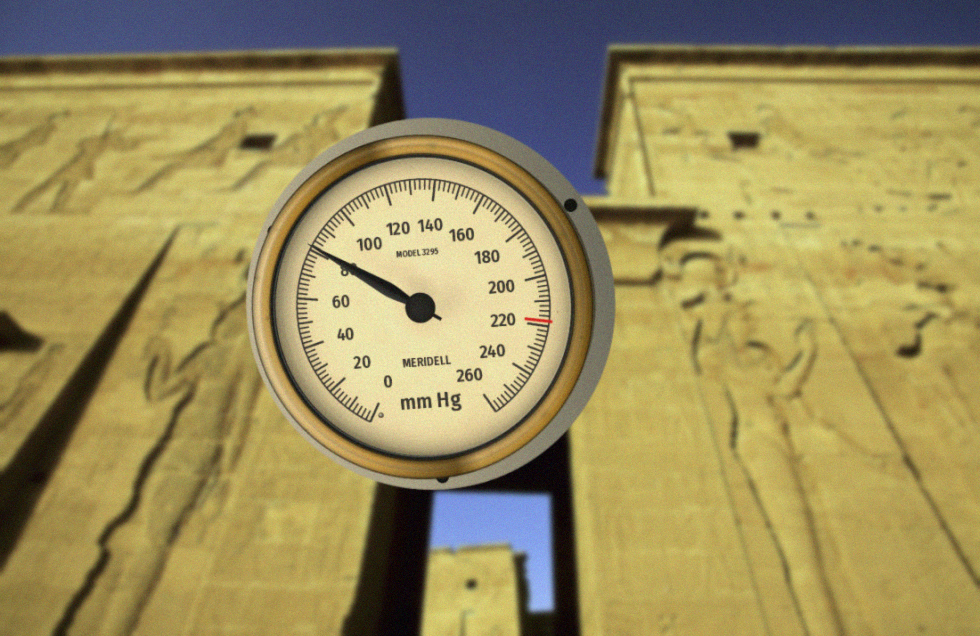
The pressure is mmHg 82
